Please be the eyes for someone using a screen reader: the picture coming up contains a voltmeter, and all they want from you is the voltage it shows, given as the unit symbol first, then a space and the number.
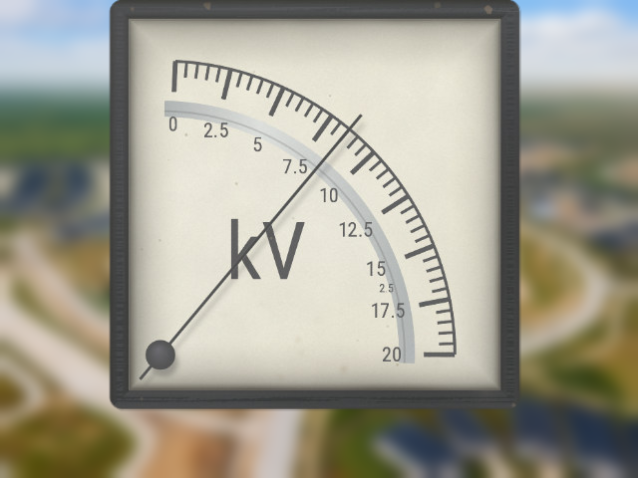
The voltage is kV 8.5
